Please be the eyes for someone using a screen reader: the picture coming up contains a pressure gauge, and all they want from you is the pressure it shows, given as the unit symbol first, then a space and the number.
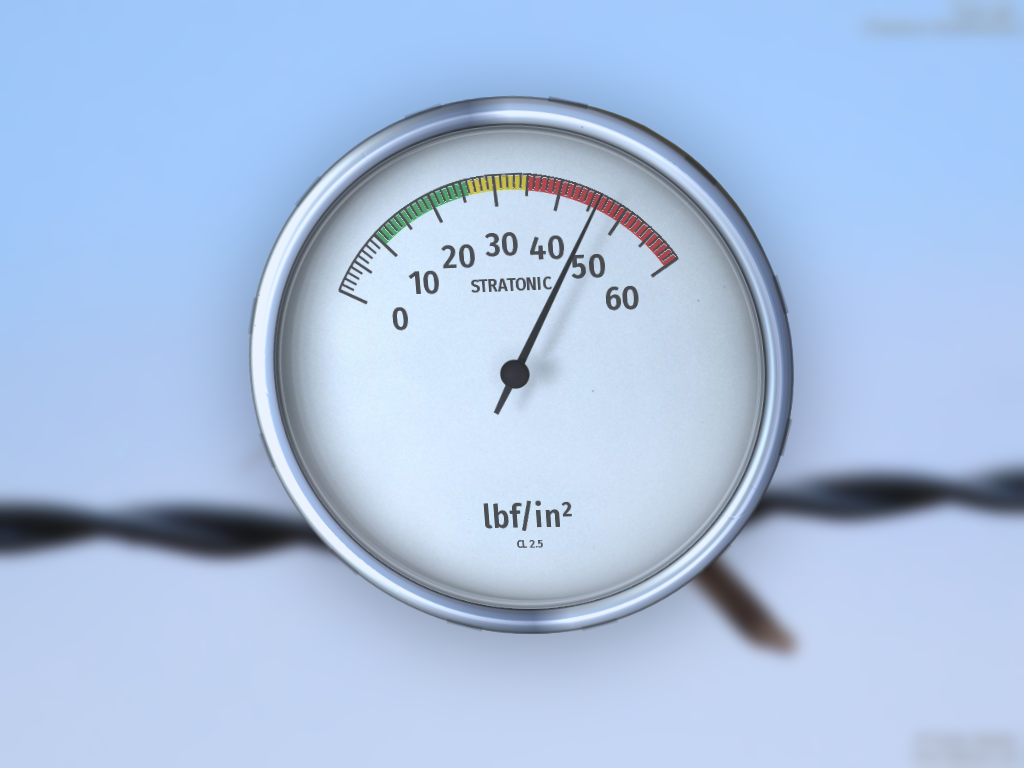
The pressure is psi 46
